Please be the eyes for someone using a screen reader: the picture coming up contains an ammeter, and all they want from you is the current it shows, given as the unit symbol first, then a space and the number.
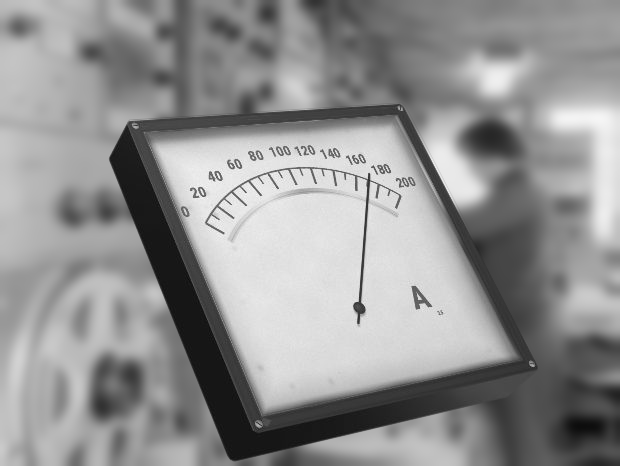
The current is A 170
